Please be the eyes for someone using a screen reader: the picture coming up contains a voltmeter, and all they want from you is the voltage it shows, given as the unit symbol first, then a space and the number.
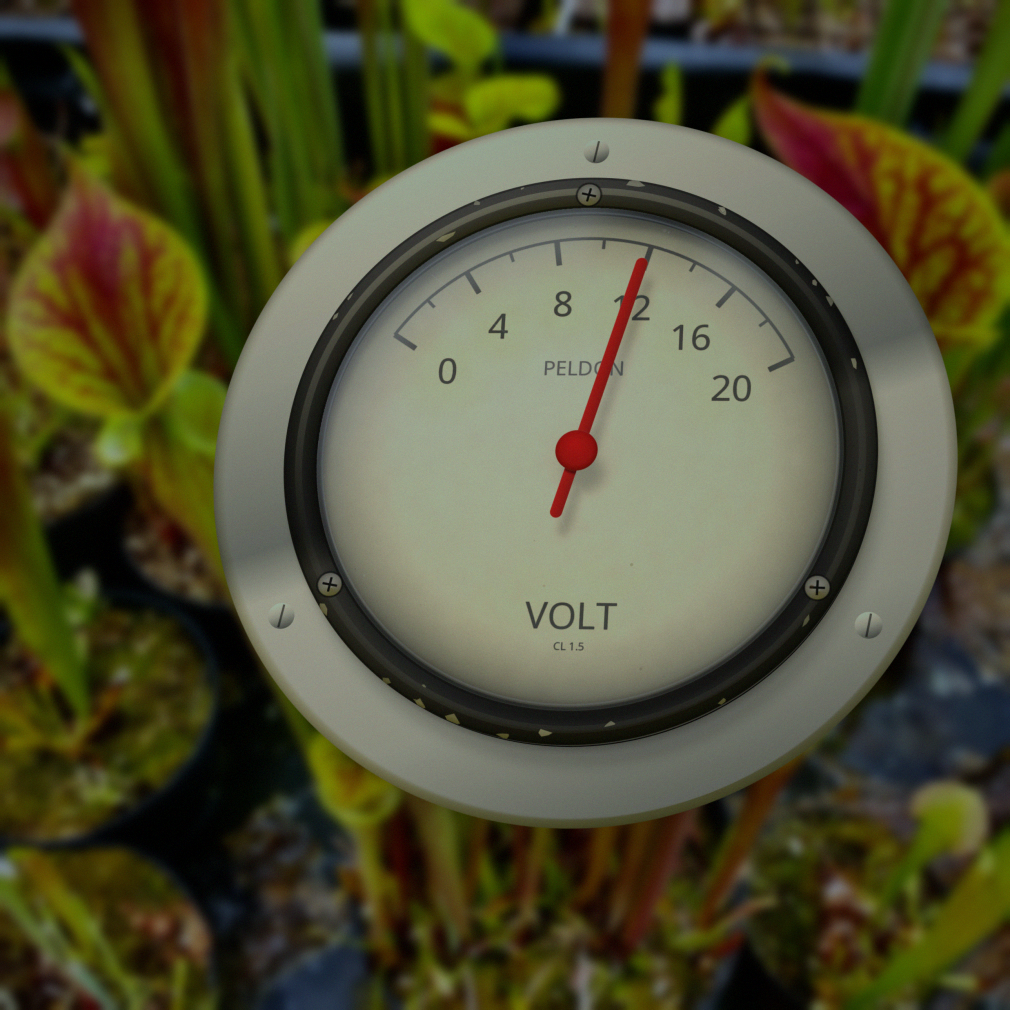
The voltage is V 12
